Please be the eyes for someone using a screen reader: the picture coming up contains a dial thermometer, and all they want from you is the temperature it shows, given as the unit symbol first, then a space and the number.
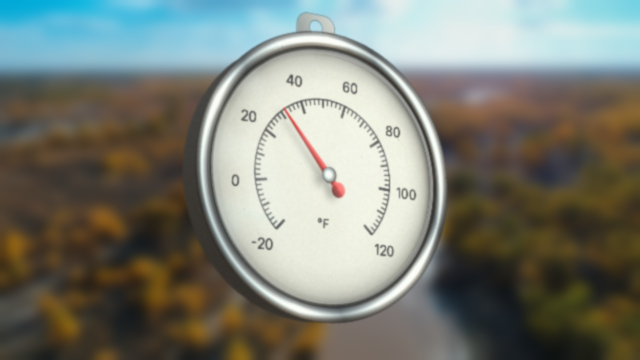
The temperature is °F 30
